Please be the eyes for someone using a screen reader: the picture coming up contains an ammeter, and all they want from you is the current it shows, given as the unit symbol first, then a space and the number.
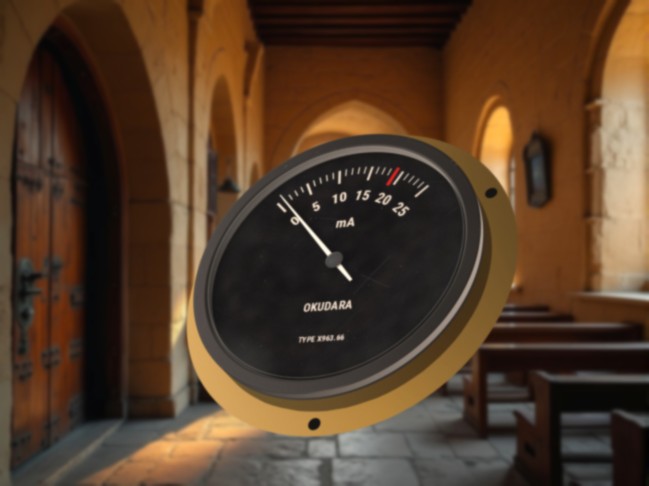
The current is mA 1
